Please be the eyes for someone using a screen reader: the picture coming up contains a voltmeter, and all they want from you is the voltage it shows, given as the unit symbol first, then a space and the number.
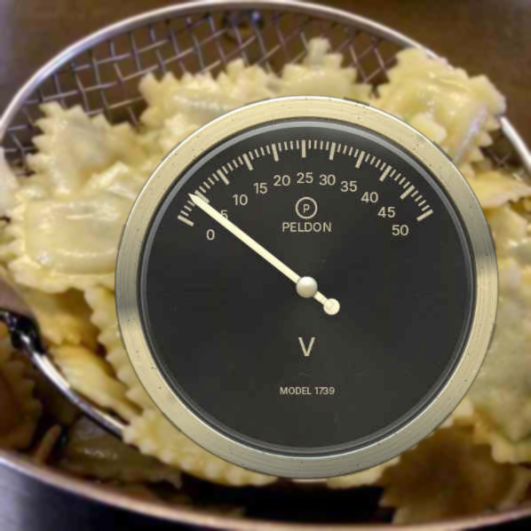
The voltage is V 4
